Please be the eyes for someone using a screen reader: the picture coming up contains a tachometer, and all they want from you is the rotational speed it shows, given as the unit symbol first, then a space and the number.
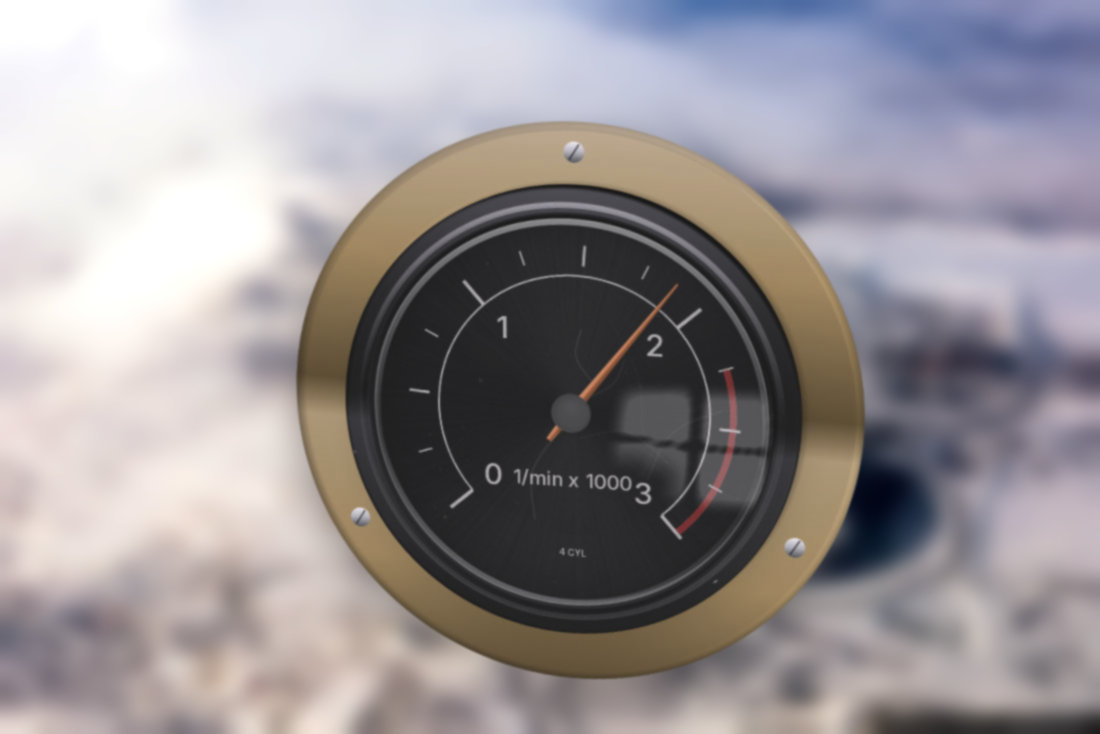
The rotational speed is rpm 1875
